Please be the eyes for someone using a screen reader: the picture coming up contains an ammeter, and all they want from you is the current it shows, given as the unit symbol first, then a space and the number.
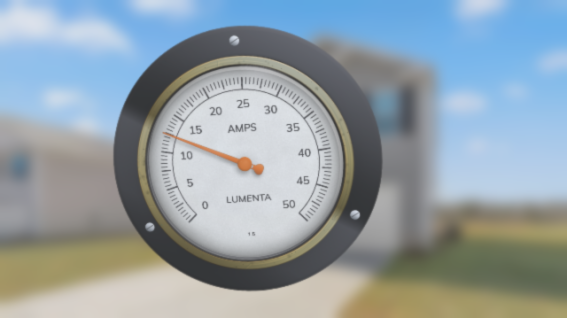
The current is A 12.5
